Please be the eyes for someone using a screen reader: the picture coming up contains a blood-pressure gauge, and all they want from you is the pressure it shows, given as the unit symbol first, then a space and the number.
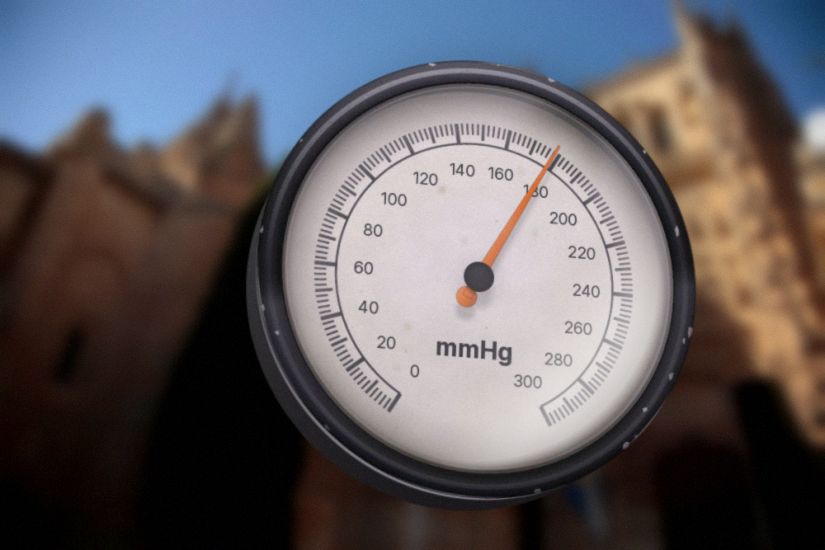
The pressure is mmHg 178
